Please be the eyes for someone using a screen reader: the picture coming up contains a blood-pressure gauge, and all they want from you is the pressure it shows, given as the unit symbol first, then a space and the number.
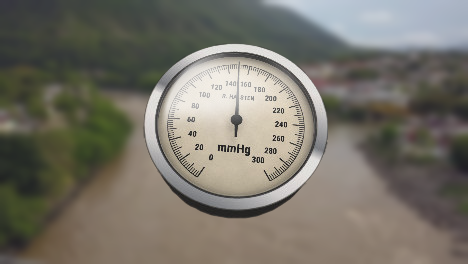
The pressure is mmHg 150
